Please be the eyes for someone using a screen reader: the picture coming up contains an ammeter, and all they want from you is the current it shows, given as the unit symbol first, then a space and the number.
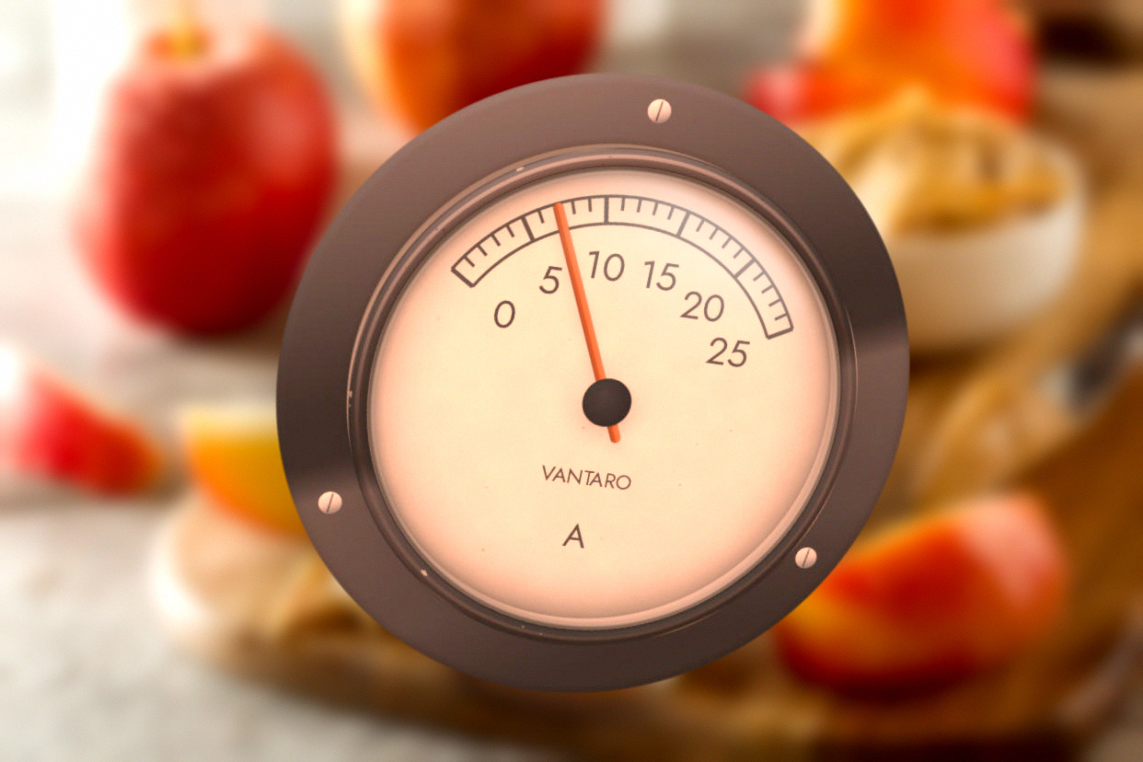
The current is A 7
